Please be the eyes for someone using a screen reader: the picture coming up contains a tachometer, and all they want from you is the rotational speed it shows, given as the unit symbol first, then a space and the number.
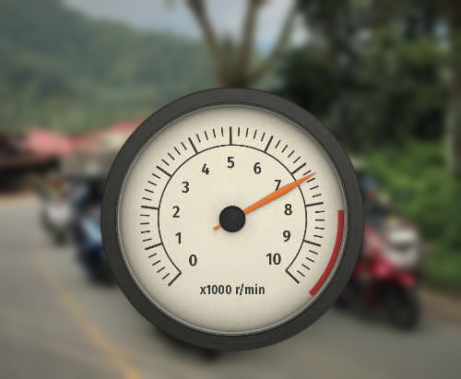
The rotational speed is rpm 7300
